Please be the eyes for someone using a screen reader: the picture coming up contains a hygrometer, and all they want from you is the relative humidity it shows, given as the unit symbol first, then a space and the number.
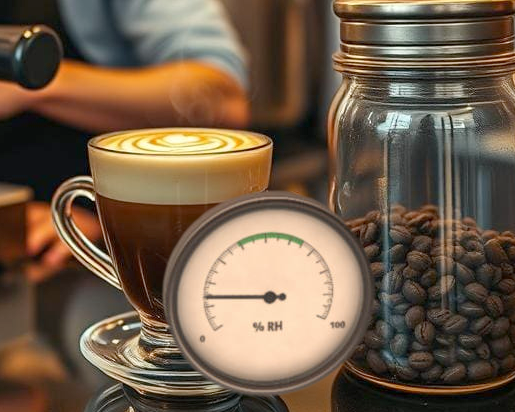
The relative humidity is % 15
